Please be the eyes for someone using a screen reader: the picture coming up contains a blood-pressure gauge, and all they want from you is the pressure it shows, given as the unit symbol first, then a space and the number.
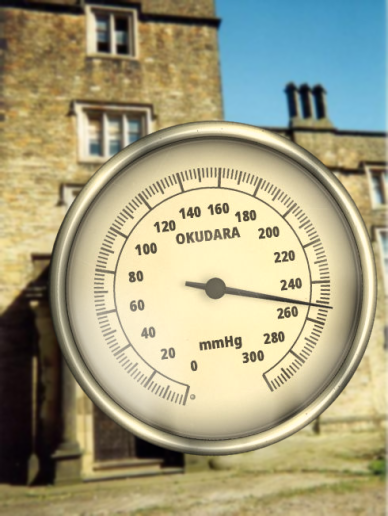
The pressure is mmHg 252
